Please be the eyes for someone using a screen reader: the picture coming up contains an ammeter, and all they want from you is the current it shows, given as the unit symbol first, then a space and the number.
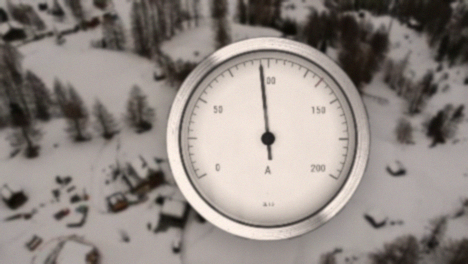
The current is A 95
